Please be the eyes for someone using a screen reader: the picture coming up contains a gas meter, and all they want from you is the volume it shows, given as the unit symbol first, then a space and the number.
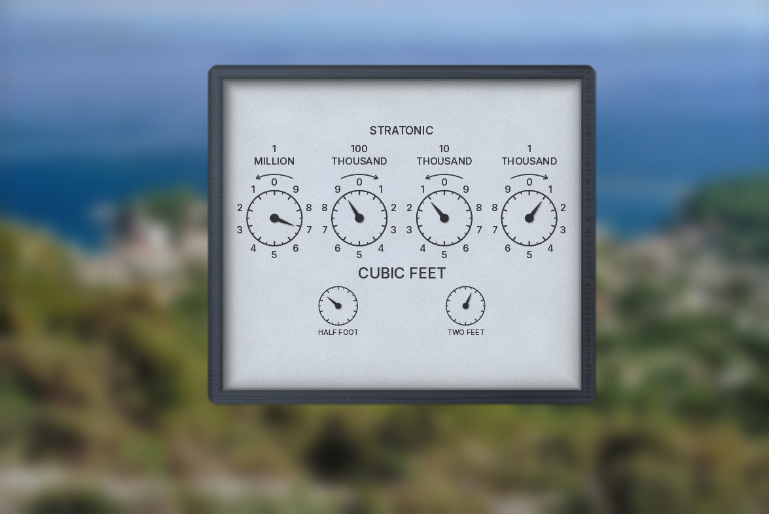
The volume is ft³ 691100
